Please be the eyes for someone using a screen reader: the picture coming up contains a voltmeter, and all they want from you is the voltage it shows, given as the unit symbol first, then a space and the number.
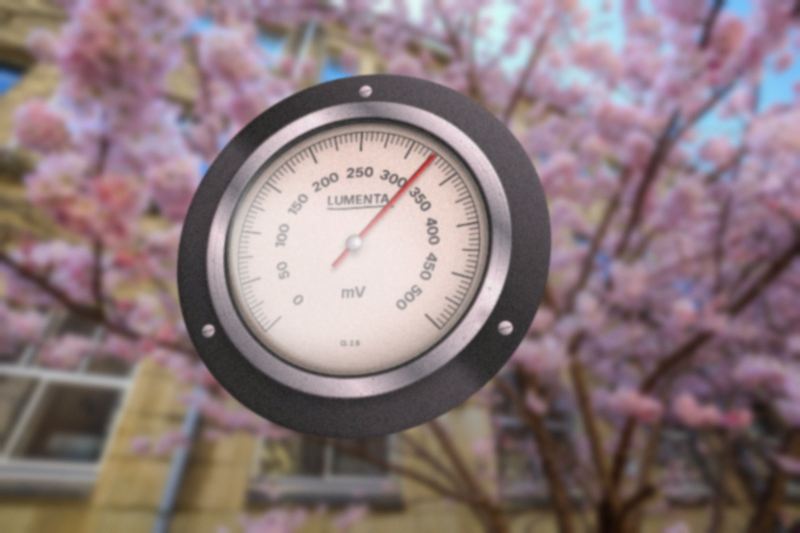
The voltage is mV 325
